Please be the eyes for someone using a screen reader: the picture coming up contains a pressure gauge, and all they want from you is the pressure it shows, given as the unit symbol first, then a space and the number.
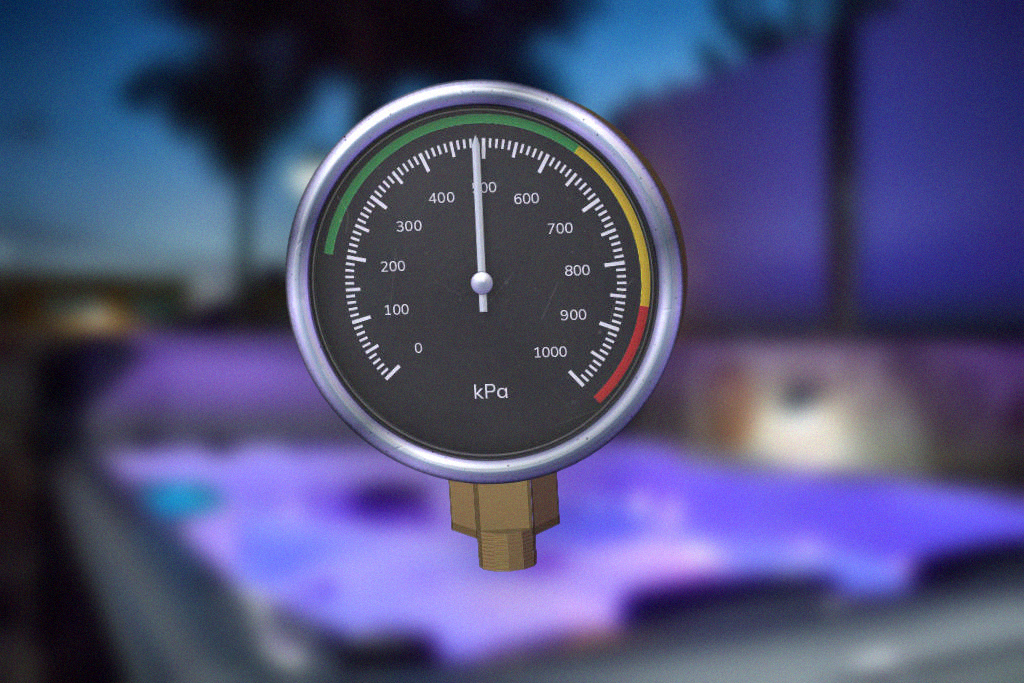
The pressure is kPa 490
